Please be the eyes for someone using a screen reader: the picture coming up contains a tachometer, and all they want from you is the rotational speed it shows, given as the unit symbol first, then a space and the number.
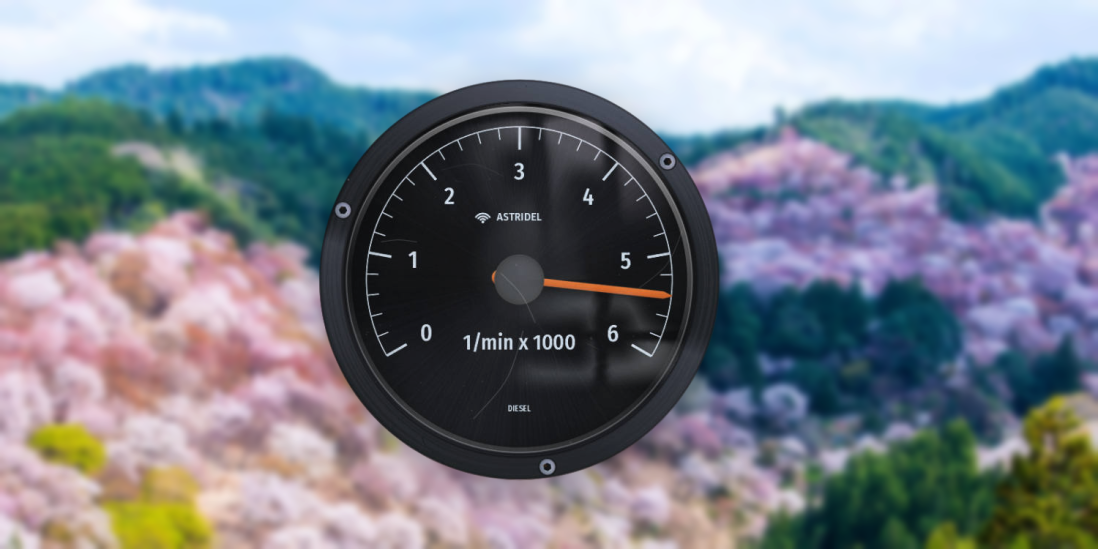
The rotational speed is rpm 5400
